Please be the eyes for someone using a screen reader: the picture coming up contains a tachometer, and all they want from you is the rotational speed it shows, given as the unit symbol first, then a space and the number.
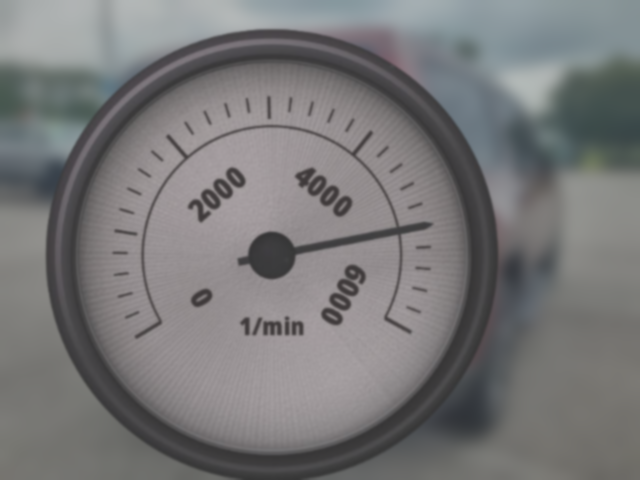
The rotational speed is rpm 5000
